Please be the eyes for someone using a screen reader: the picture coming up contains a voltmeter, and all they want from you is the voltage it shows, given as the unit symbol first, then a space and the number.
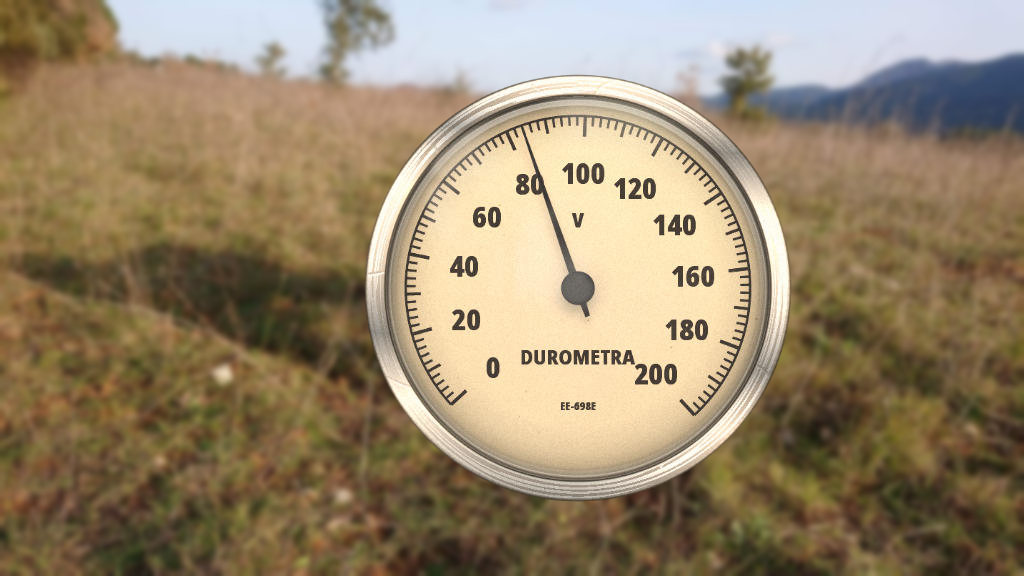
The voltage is V 84
